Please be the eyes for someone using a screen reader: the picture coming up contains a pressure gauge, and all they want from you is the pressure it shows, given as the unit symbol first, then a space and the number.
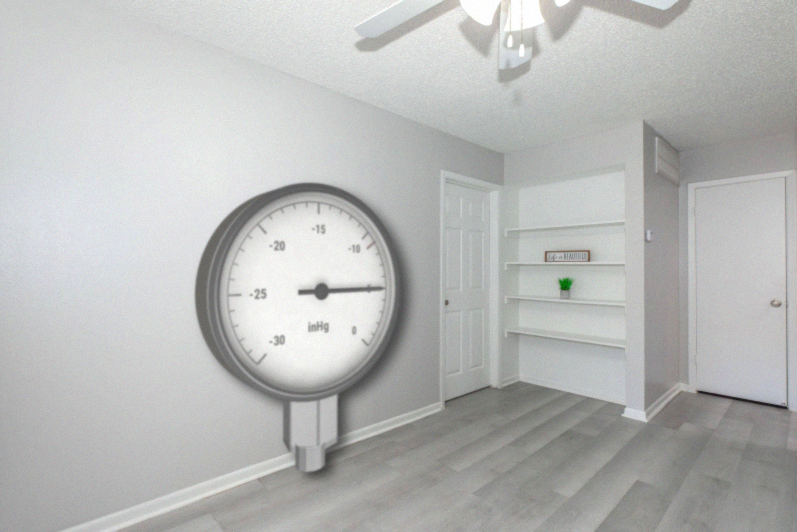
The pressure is inHg -5
